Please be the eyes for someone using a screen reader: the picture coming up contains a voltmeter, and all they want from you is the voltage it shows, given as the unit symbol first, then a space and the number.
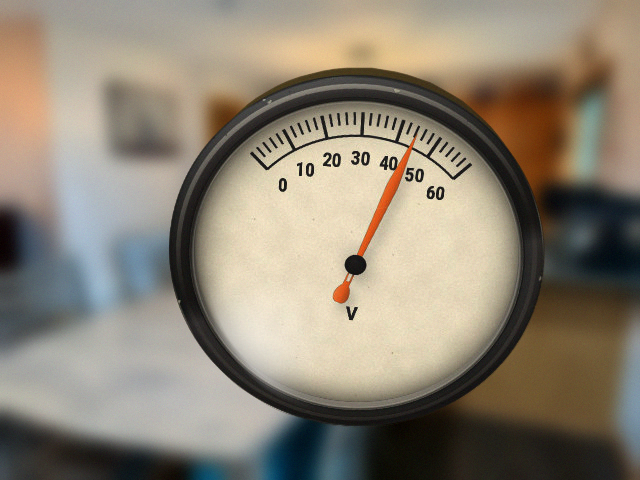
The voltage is V 44
